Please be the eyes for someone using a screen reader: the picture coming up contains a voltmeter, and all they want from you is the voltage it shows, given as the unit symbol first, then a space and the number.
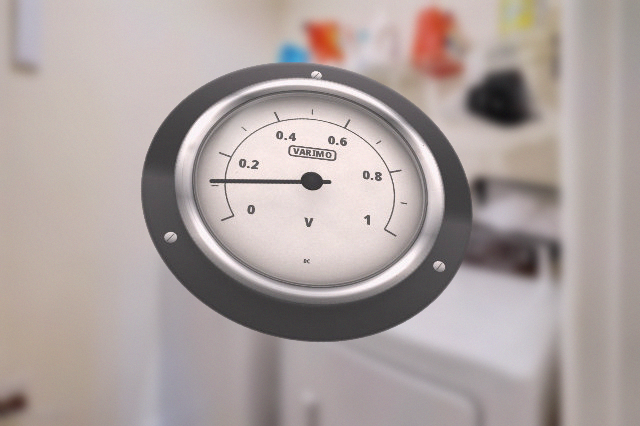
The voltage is V 0.1
